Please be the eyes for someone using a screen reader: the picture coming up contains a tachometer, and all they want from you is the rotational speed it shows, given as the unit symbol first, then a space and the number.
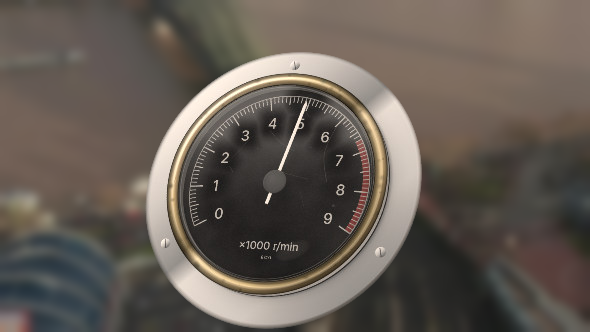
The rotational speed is rpm 5000
